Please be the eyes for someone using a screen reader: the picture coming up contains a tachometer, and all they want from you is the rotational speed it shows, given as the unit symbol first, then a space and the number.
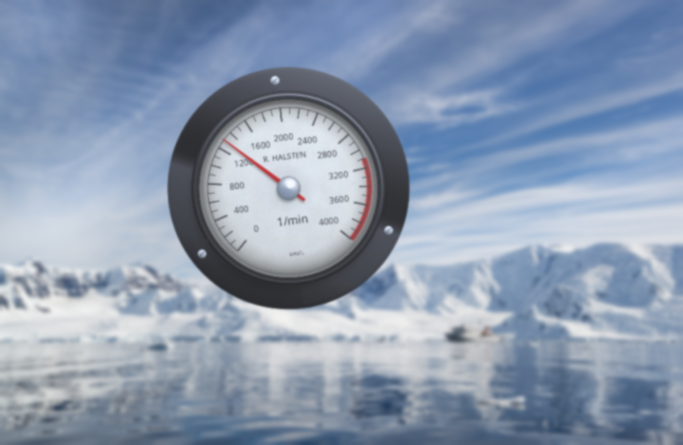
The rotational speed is rpm 1300
